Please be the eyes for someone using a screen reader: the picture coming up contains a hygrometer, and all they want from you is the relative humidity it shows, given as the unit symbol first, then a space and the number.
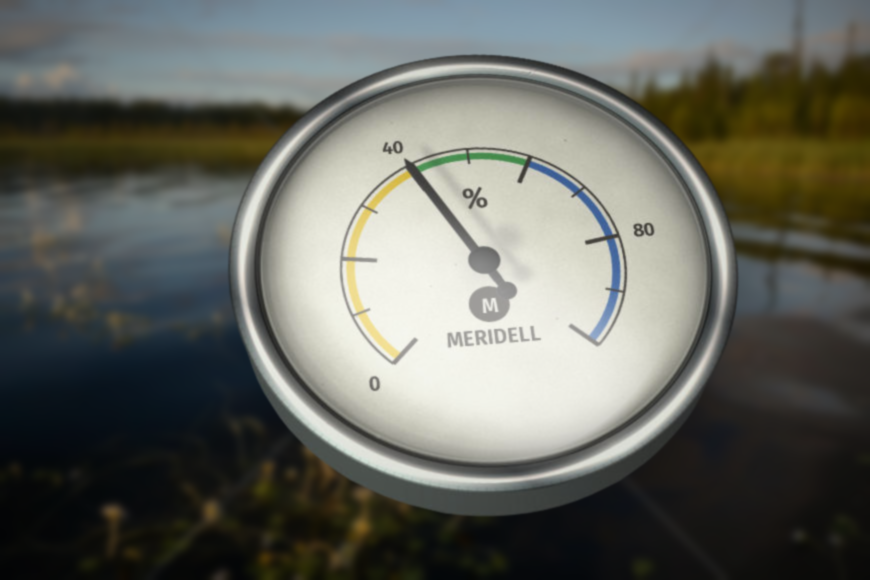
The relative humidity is % 40
